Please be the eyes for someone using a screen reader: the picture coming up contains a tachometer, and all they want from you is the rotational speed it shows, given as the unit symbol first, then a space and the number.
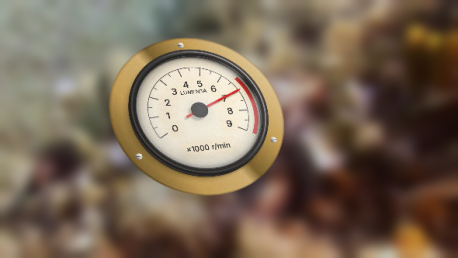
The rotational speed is rpm 7000
